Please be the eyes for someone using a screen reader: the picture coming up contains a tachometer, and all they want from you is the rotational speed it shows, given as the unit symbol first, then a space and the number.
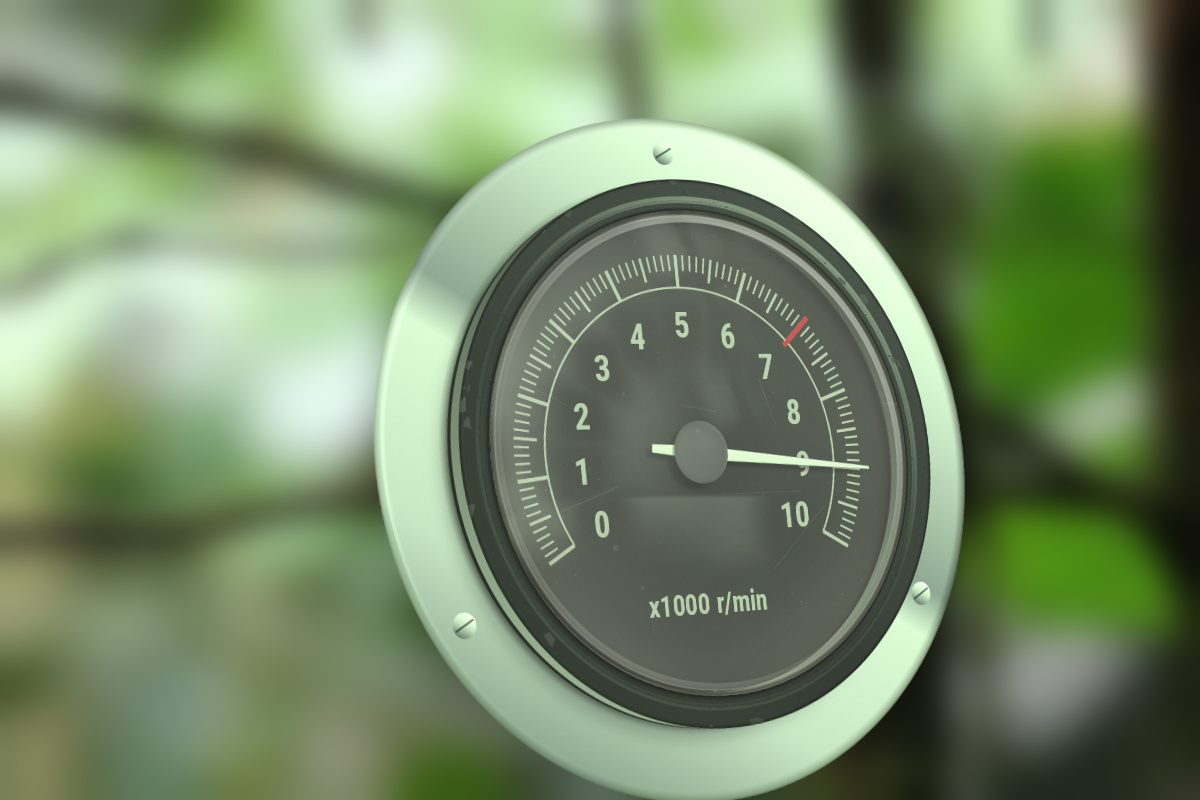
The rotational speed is rpm 9000
